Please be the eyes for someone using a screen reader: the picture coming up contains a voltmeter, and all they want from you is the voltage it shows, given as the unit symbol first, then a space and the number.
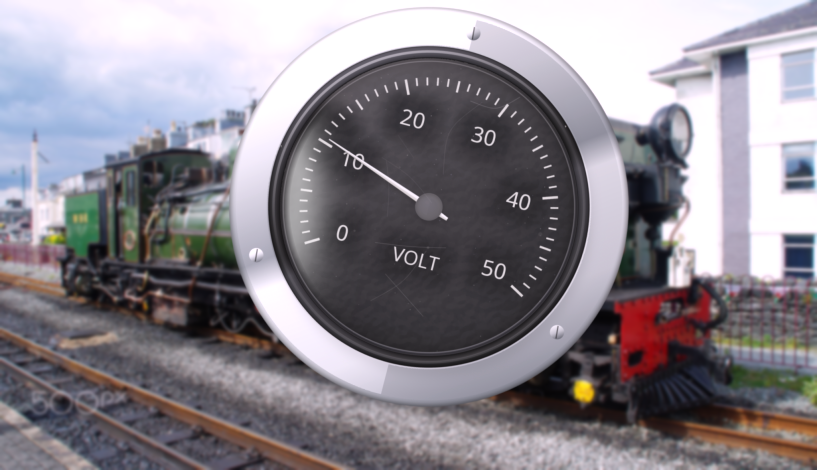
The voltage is V 10.5
